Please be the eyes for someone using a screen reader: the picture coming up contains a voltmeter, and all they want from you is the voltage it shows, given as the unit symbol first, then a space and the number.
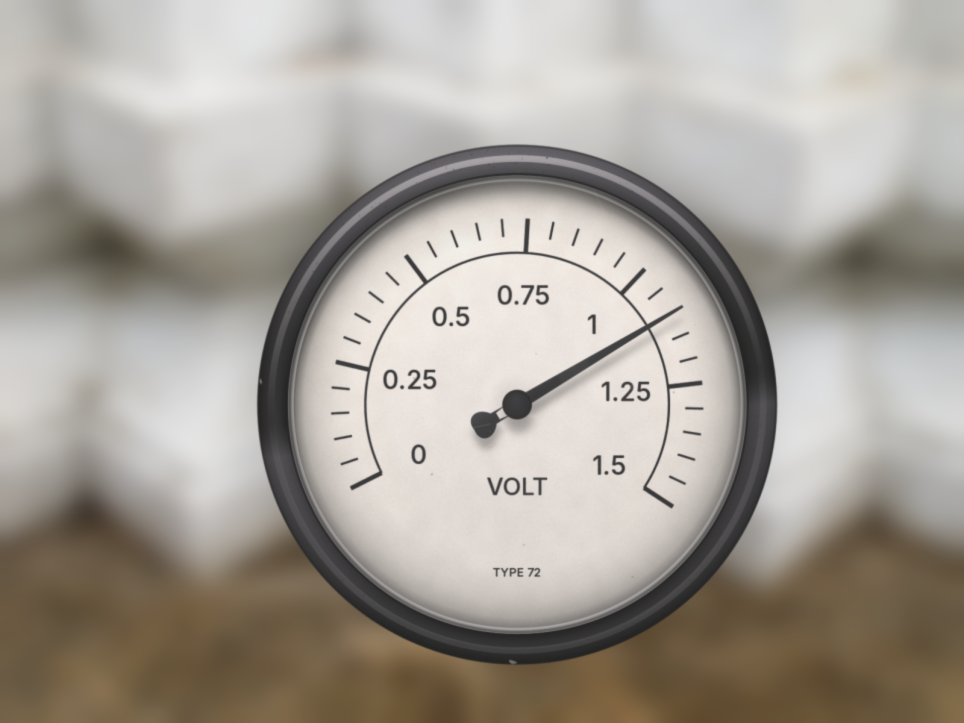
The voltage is V 1.1
